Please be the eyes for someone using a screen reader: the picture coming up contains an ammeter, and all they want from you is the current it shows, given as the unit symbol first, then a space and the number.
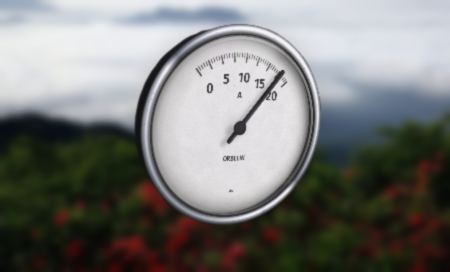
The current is A 17.5
